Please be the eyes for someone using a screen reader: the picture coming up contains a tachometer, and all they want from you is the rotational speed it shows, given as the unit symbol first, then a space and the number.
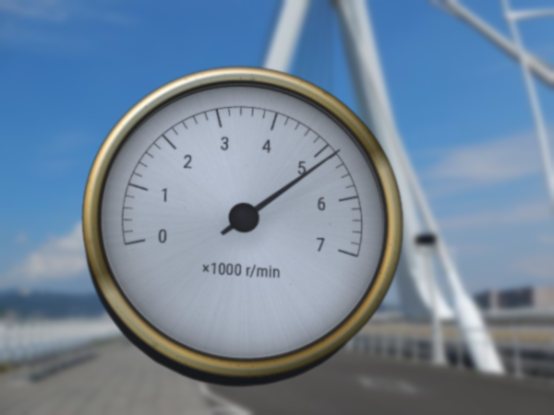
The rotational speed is rpm 5200
